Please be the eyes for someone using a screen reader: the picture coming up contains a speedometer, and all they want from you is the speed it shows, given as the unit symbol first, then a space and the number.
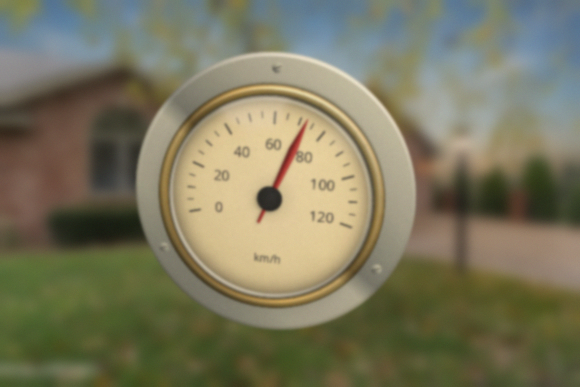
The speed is km/h 72.5
